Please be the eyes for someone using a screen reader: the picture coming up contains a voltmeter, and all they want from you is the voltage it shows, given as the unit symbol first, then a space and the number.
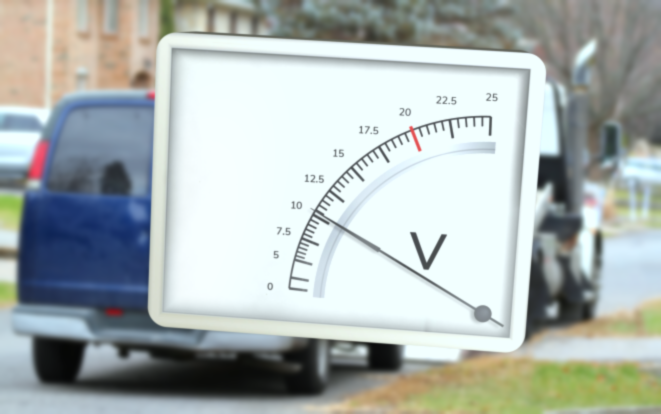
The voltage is V 10.5
